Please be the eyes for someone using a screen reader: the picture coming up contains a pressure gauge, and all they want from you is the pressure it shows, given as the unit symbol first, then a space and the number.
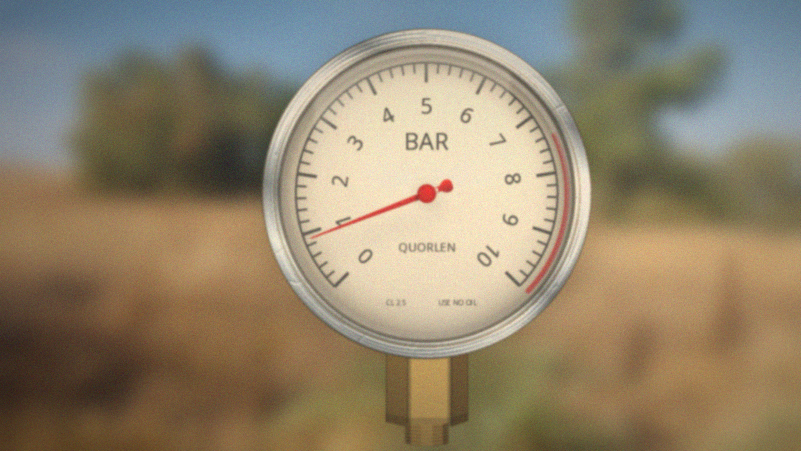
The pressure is bar 0.9
